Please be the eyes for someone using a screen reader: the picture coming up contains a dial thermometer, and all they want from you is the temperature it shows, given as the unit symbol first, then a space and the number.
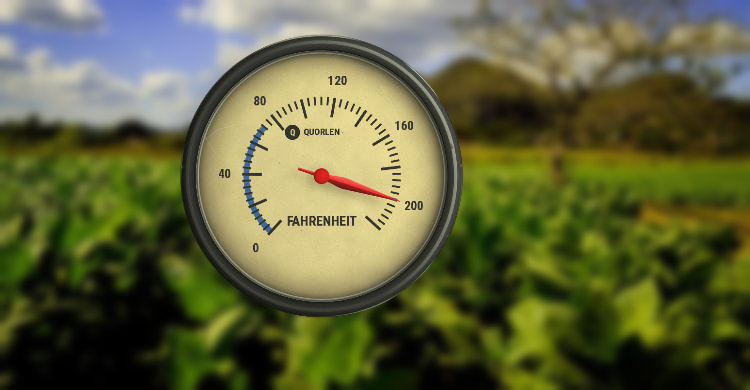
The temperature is °F 200
